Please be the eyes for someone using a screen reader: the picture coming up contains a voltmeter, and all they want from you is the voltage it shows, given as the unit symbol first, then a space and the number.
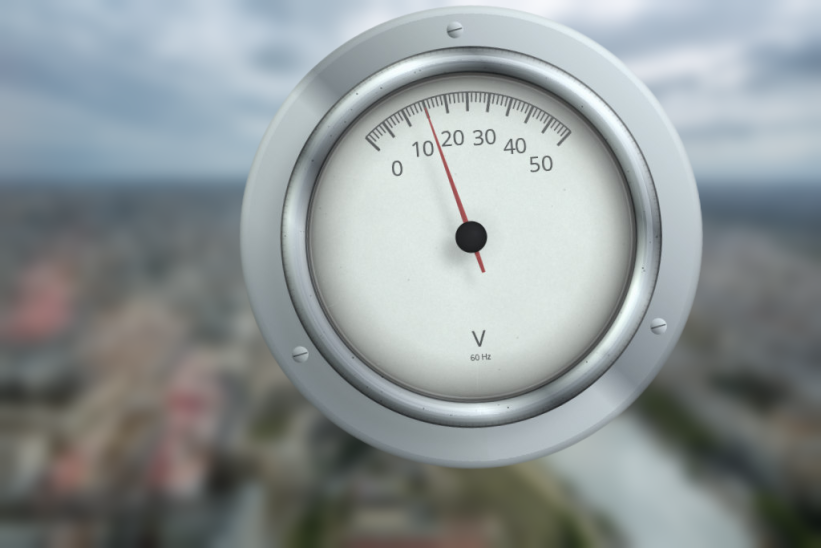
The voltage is V 15
